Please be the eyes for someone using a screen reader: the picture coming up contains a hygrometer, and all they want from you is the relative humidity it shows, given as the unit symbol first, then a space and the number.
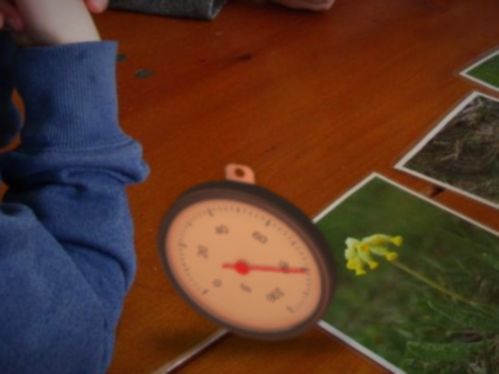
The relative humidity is % 80
